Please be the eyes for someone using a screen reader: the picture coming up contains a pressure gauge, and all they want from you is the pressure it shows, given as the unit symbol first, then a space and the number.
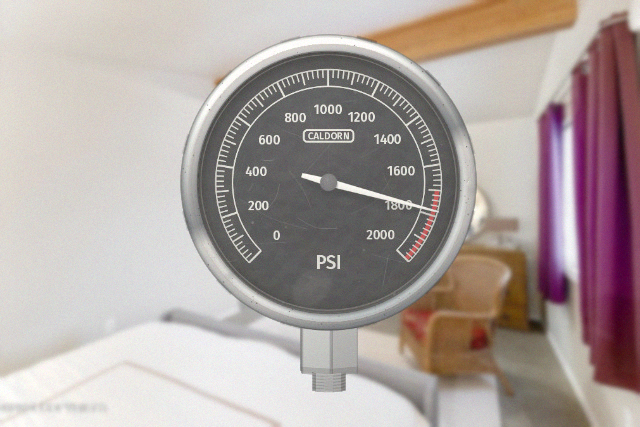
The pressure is psi 1780
